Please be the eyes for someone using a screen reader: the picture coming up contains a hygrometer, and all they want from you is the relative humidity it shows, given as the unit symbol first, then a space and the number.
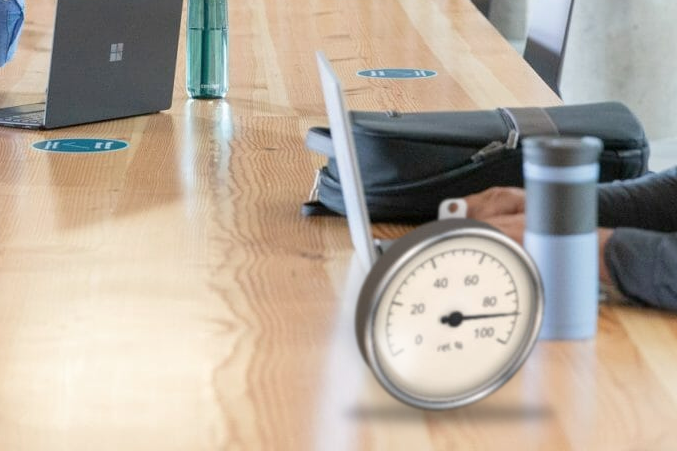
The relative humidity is % 88
